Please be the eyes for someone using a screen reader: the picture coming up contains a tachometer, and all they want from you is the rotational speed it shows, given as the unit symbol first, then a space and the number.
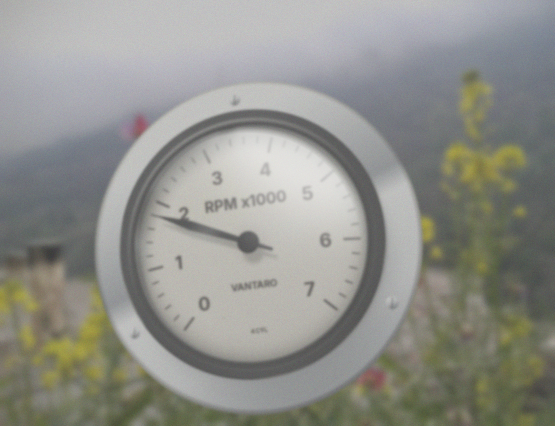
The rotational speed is rpm 1800
